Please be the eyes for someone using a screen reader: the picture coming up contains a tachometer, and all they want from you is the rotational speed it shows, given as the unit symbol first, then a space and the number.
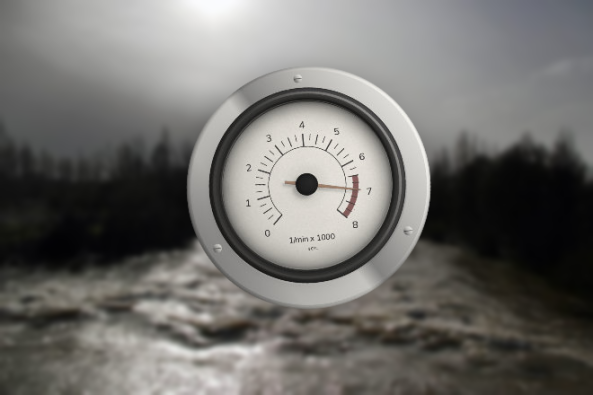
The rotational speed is rpm 7000
